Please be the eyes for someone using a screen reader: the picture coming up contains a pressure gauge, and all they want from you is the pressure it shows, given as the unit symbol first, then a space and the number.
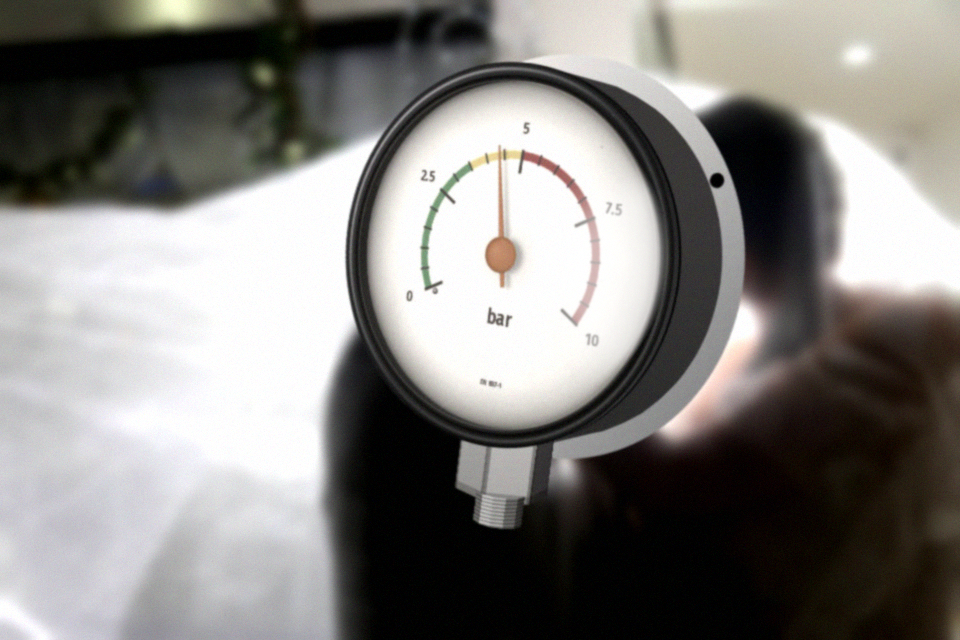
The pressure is bar 4.5
